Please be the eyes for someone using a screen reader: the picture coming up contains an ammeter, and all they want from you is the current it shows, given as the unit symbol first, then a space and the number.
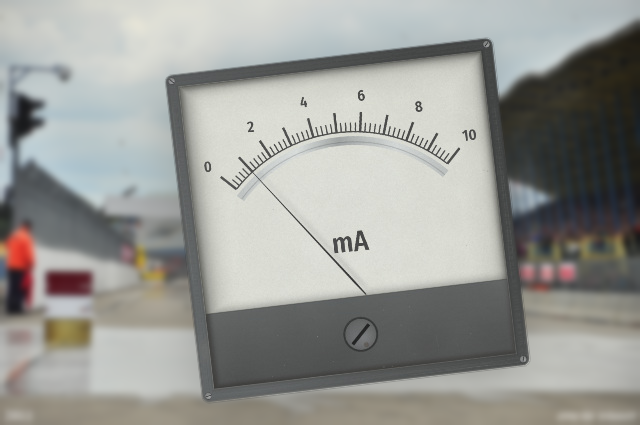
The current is mA 1
